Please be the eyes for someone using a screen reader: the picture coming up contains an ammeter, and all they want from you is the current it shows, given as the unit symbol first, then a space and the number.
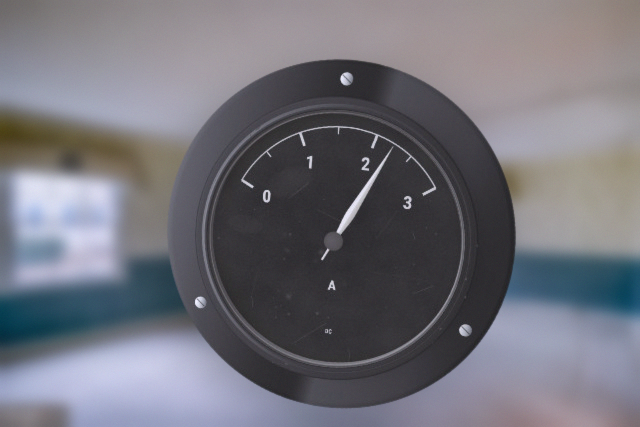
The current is A 2.25
